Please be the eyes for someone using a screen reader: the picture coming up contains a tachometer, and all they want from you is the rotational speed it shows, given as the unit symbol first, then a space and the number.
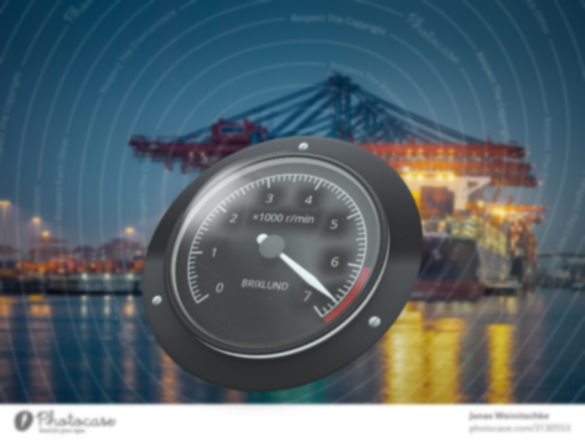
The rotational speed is rpm 6700
